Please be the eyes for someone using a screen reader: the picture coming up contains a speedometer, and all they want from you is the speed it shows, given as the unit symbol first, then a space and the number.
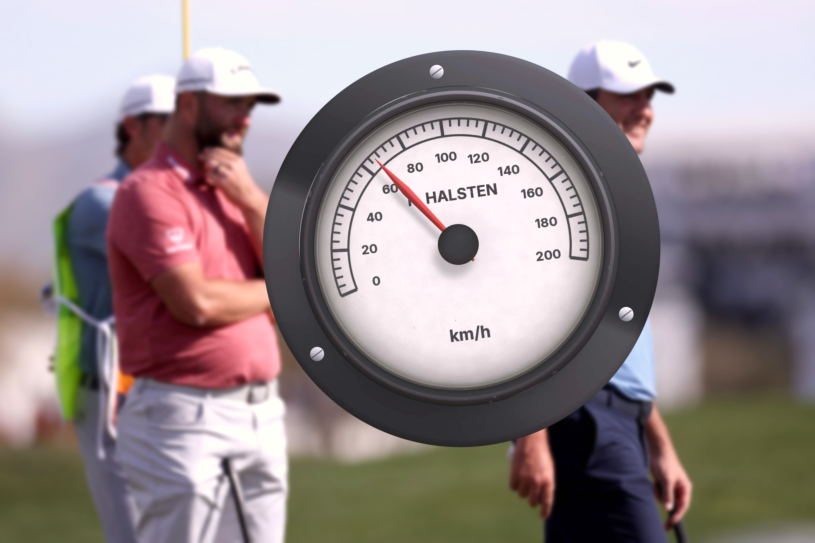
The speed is km/h 66
